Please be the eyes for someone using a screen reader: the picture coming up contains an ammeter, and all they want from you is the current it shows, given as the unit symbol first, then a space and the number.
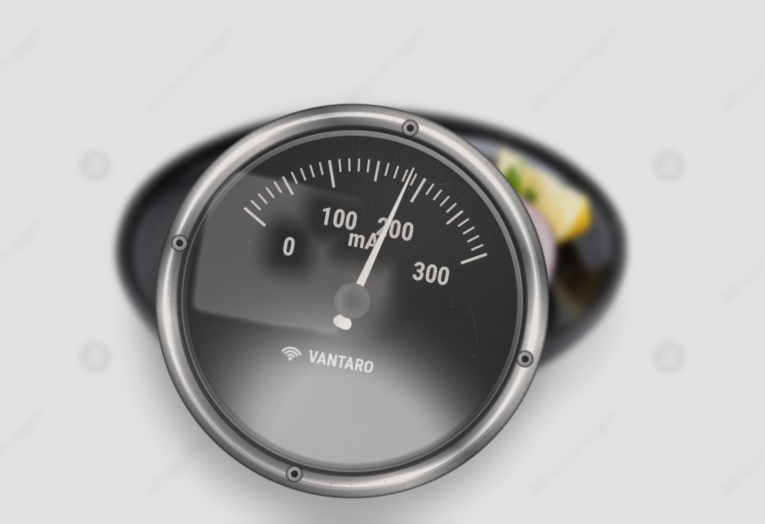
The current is mA 185
